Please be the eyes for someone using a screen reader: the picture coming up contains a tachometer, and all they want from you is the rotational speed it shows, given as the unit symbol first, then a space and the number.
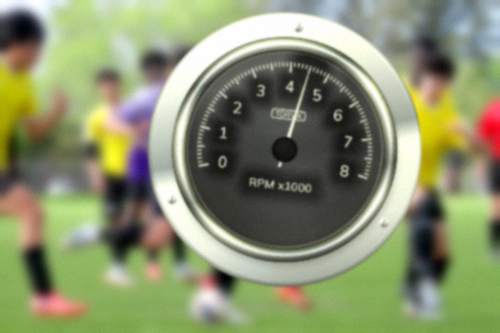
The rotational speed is rpm 4500
